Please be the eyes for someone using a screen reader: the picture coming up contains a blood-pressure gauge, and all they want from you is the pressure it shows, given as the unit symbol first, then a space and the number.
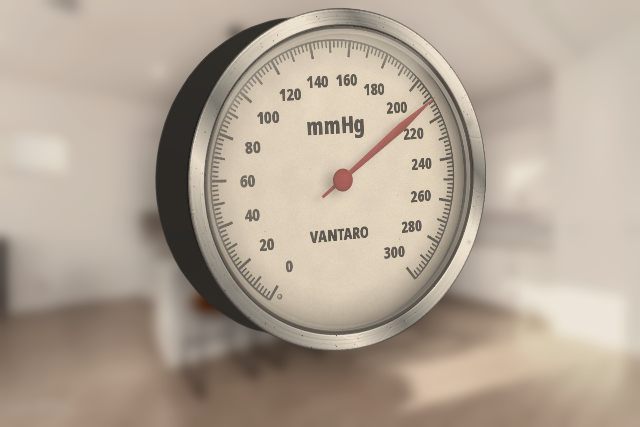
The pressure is mmHg 210
